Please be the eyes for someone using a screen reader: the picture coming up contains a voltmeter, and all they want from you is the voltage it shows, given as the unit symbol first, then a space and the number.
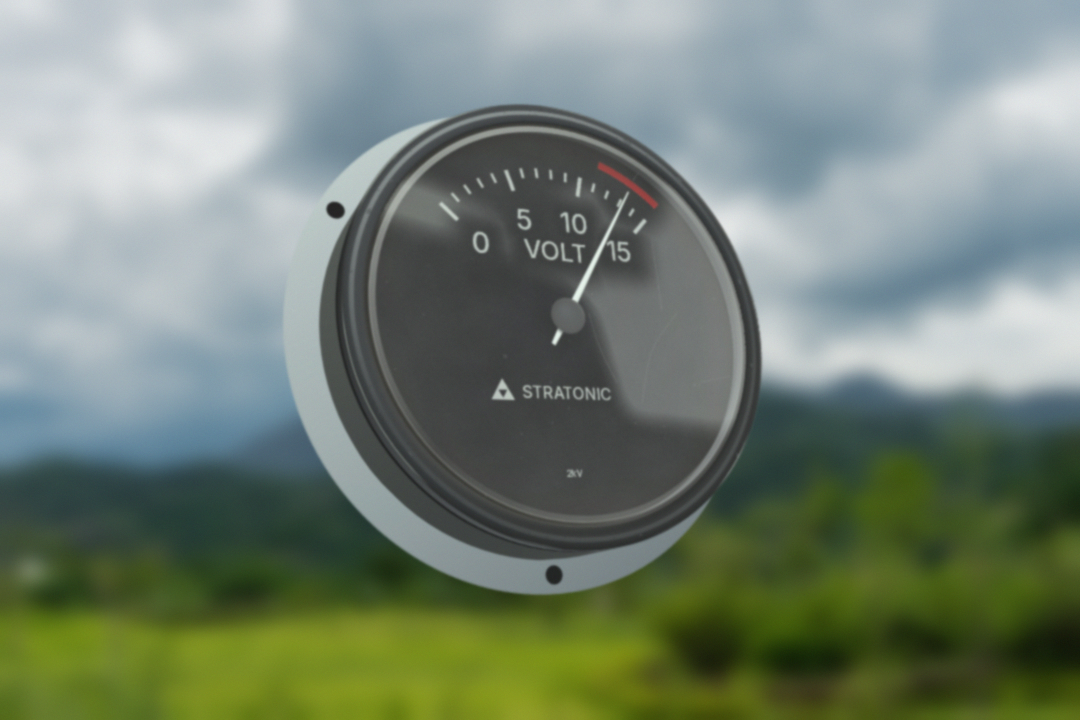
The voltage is V 13
